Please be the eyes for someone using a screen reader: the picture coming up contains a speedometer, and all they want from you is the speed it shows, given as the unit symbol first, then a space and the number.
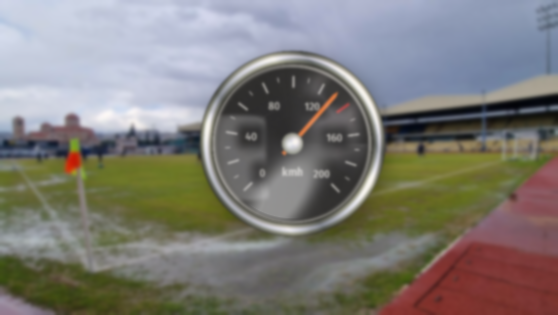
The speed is km/h 130
